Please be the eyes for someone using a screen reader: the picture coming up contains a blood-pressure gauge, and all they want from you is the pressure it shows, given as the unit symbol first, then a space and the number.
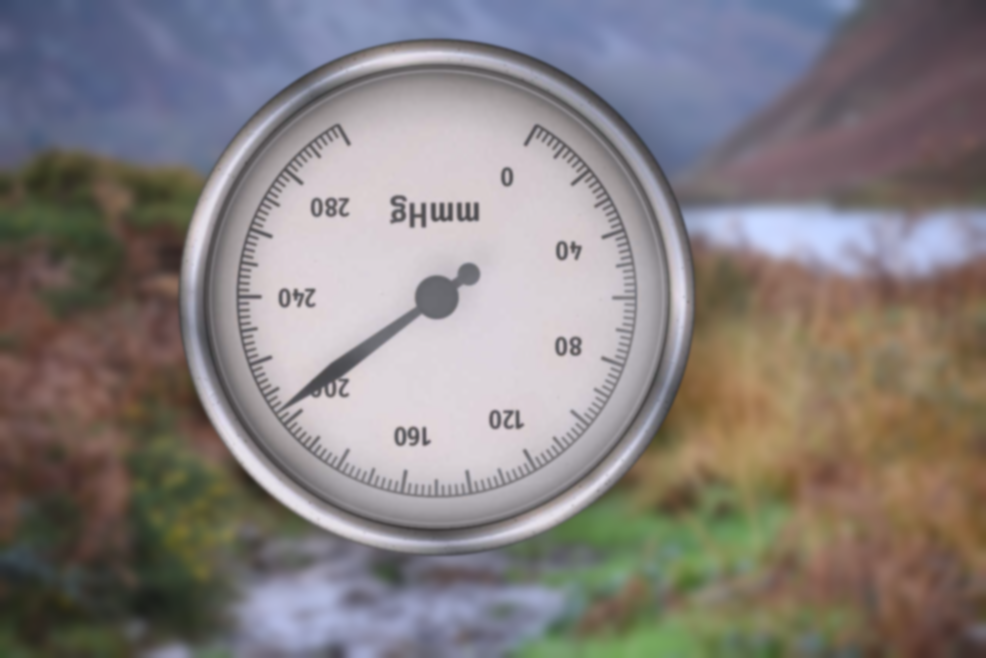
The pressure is mmHg 204
